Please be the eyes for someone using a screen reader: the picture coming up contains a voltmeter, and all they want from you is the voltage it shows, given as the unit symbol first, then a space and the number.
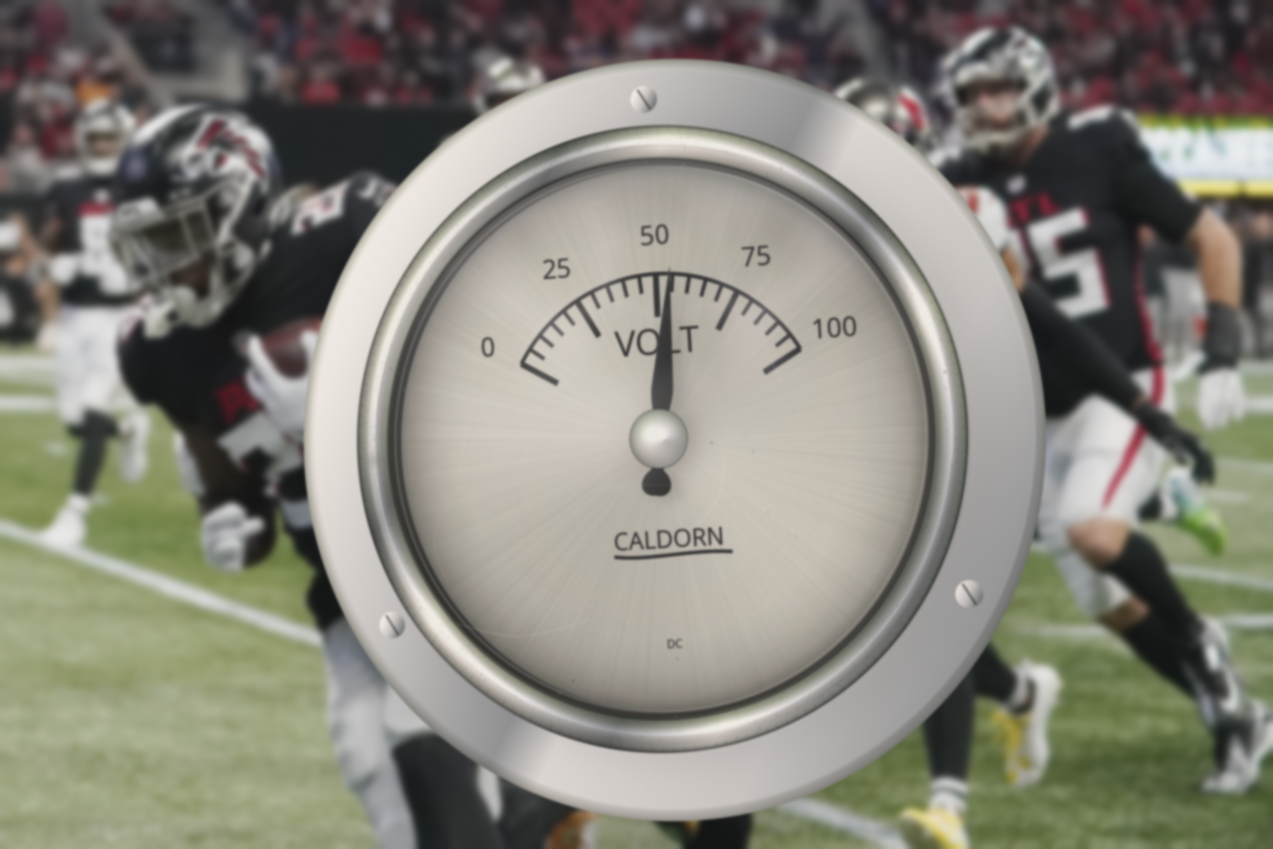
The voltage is V 55
